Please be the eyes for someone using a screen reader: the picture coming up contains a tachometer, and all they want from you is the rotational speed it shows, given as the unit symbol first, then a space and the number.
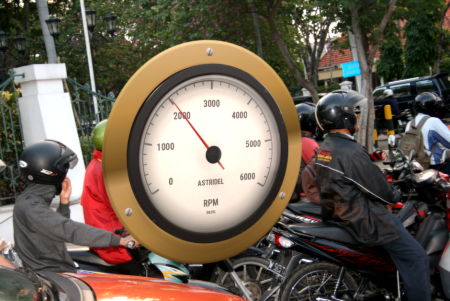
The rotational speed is rpm 2000
